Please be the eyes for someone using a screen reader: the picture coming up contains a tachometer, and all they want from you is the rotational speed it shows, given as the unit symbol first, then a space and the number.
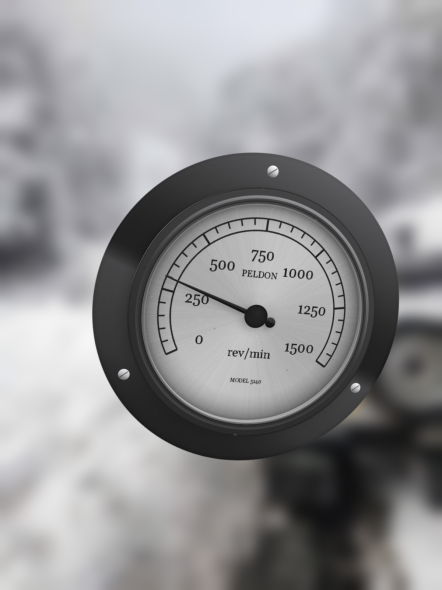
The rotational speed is rpm 300
